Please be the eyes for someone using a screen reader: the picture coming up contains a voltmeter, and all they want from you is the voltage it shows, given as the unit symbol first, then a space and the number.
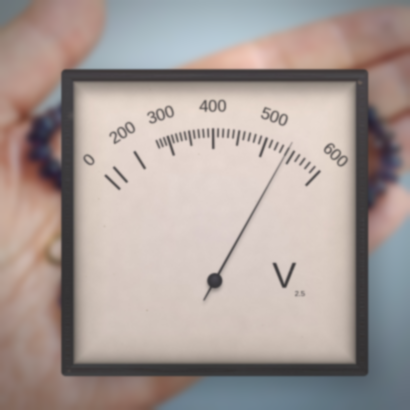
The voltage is V 540
